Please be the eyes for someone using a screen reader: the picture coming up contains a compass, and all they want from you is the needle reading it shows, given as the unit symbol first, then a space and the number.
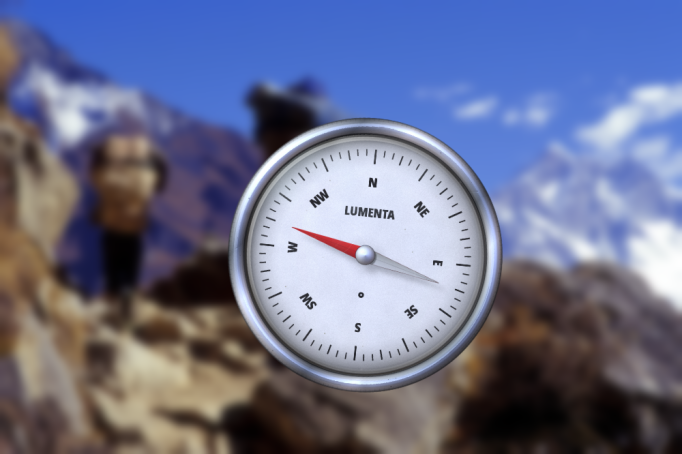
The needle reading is ° 285
